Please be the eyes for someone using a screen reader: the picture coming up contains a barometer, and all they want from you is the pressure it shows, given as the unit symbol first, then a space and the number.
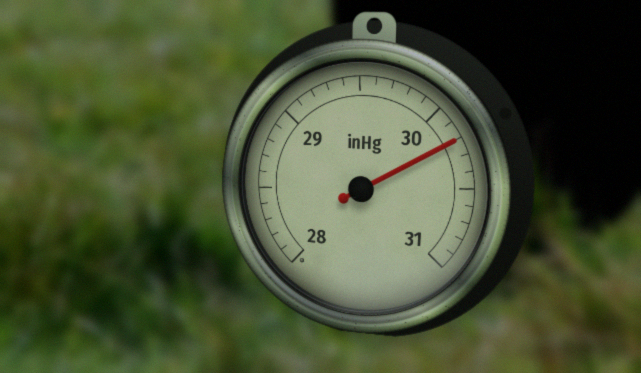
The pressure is inHg 30.2
